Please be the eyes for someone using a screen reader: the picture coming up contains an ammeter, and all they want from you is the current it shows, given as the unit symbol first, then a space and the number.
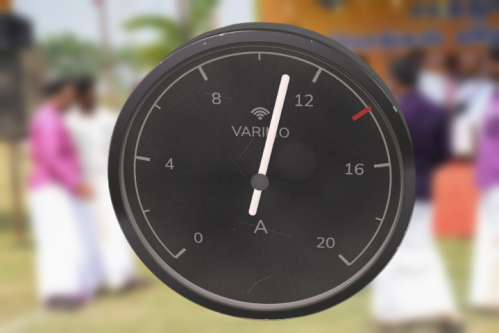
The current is A 11
